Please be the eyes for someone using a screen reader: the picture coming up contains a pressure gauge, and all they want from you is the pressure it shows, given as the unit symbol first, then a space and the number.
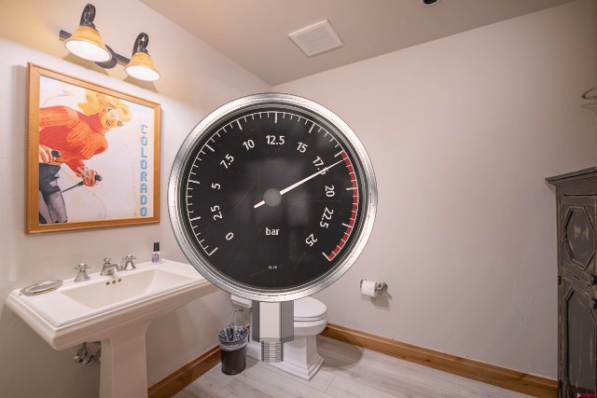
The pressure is bar 18
